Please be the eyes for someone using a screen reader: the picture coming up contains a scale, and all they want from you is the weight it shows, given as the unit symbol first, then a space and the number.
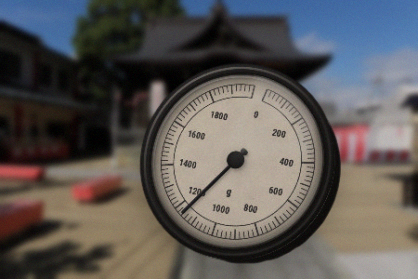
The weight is g 1160
